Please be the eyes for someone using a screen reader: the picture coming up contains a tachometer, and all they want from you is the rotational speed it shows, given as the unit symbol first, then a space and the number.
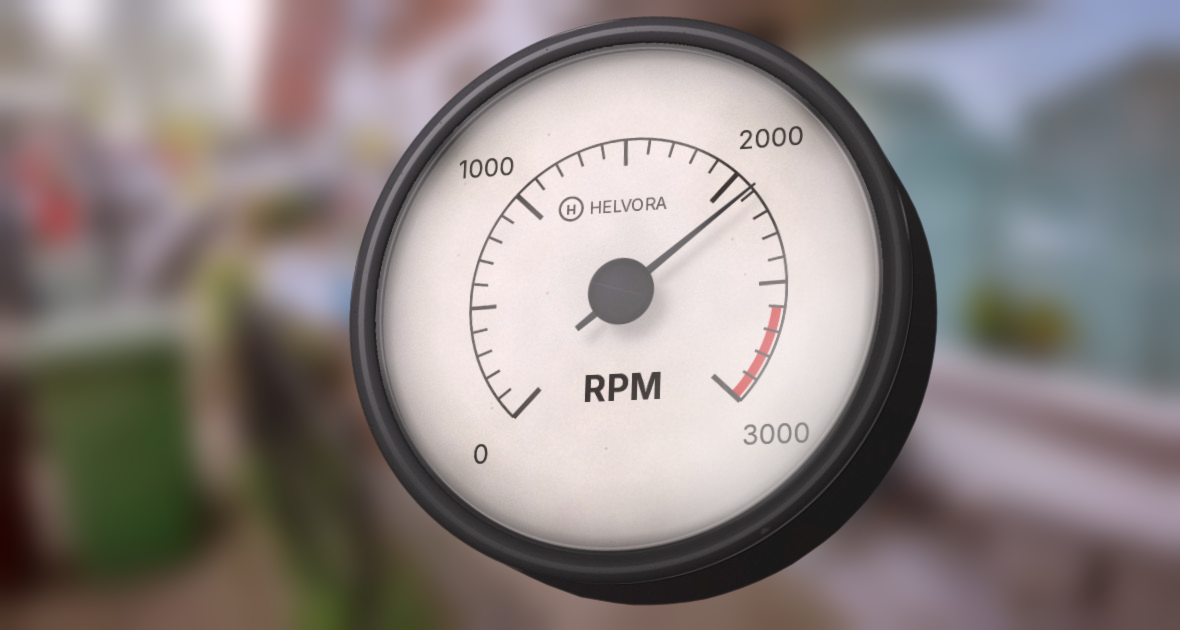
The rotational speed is rpm 2100
